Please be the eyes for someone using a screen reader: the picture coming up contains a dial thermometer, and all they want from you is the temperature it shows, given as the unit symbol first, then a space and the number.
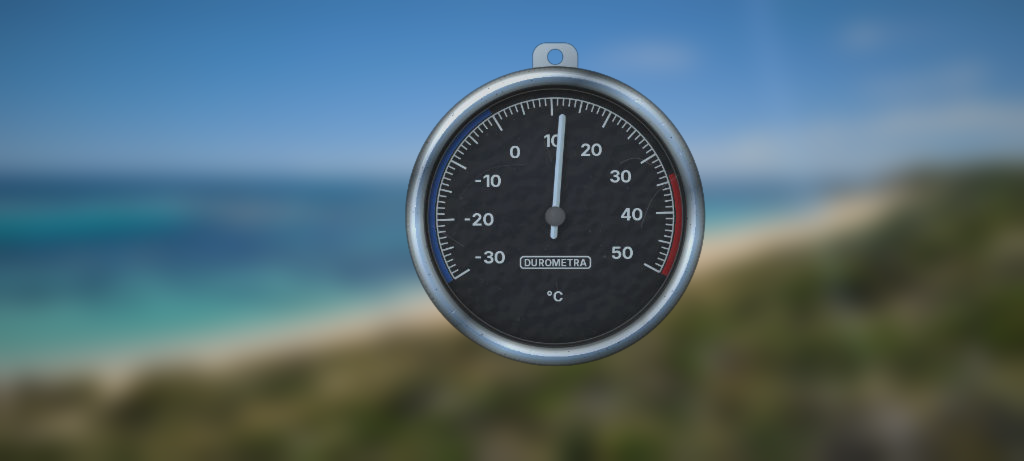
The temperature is °C 12
